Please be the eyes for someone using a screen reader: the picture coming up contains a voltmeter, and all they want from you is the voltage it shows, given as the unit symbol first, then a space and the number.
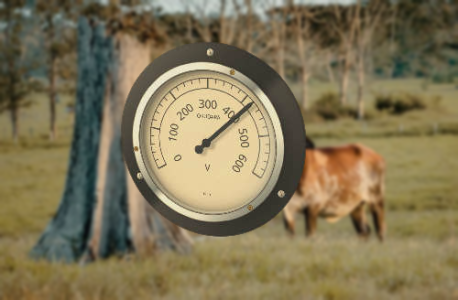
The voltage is V 420
